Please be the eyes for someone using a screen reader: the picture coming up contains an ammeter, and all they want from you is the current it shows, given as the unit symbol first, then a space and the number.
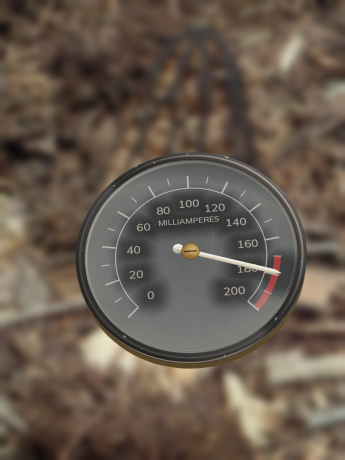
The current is mA 180
